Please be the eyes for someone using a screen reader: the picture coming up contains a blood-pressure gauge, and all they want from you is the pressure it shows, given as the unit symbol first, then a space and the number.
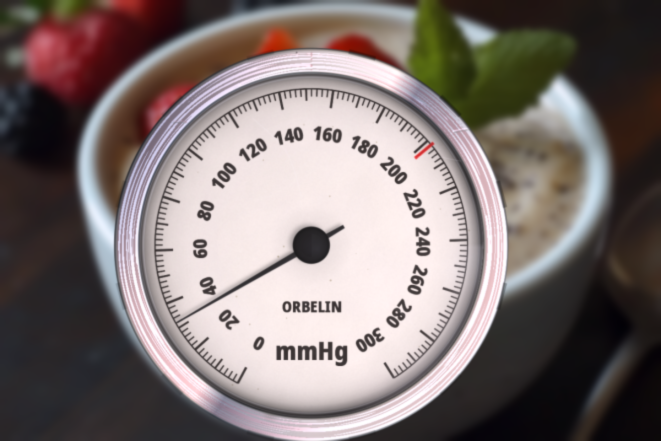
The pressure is mmHg 32
